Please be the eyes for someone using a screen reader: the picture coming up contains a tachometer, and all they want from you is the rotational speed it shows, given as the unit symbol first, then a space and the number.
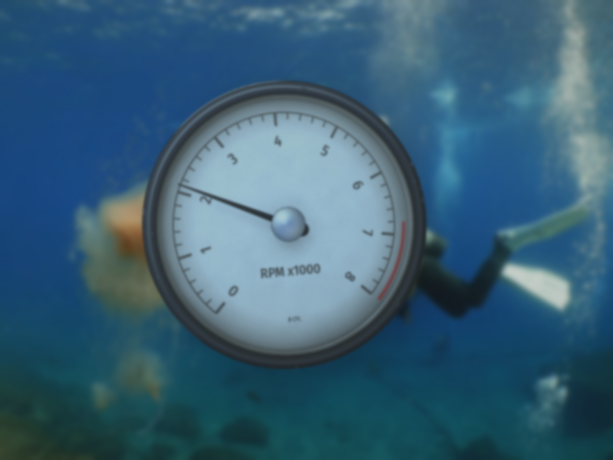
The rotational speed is rpm 2100
